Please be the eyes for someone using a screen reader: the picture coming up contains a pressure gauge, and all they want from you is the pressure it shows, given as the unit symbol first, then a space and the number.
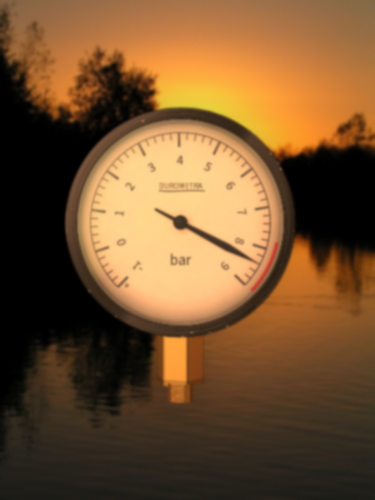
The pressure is bar 8.4
